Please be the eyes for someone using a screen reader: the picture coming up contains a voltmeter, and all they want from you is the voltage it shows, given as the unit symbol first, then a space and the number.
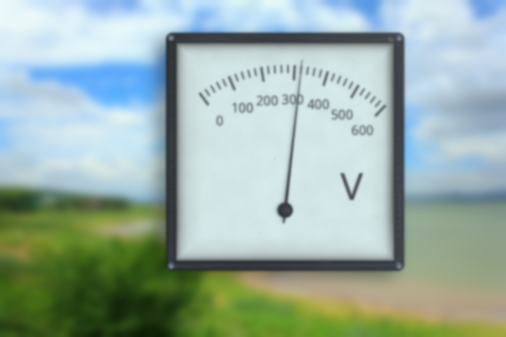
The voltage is V 320
